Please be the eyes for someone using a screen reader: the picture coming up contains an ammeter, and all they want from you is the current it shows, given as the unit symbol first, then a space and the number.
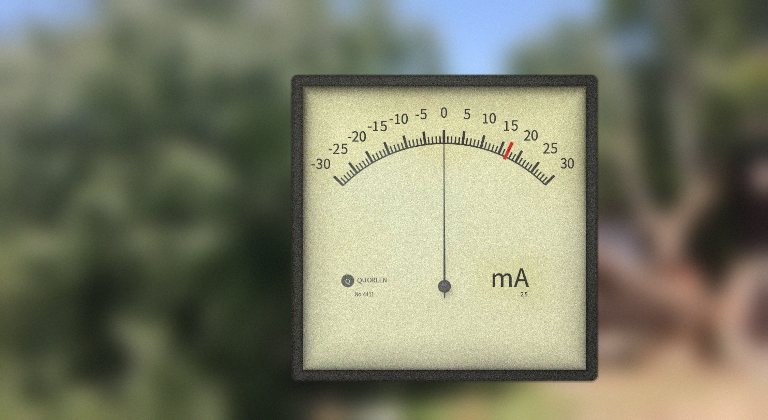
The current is mA 0
